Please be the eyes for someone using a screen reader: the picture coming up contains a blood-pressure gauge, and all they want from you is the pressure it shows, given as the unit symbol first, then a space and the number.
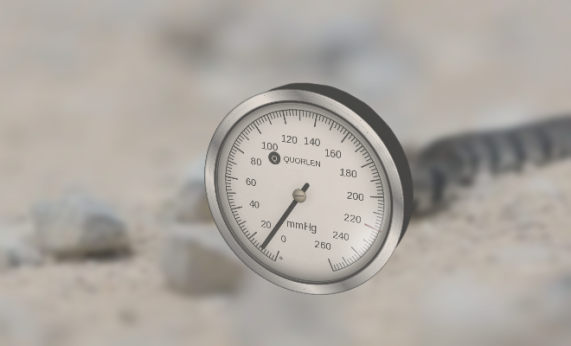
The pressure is mmHg 10
